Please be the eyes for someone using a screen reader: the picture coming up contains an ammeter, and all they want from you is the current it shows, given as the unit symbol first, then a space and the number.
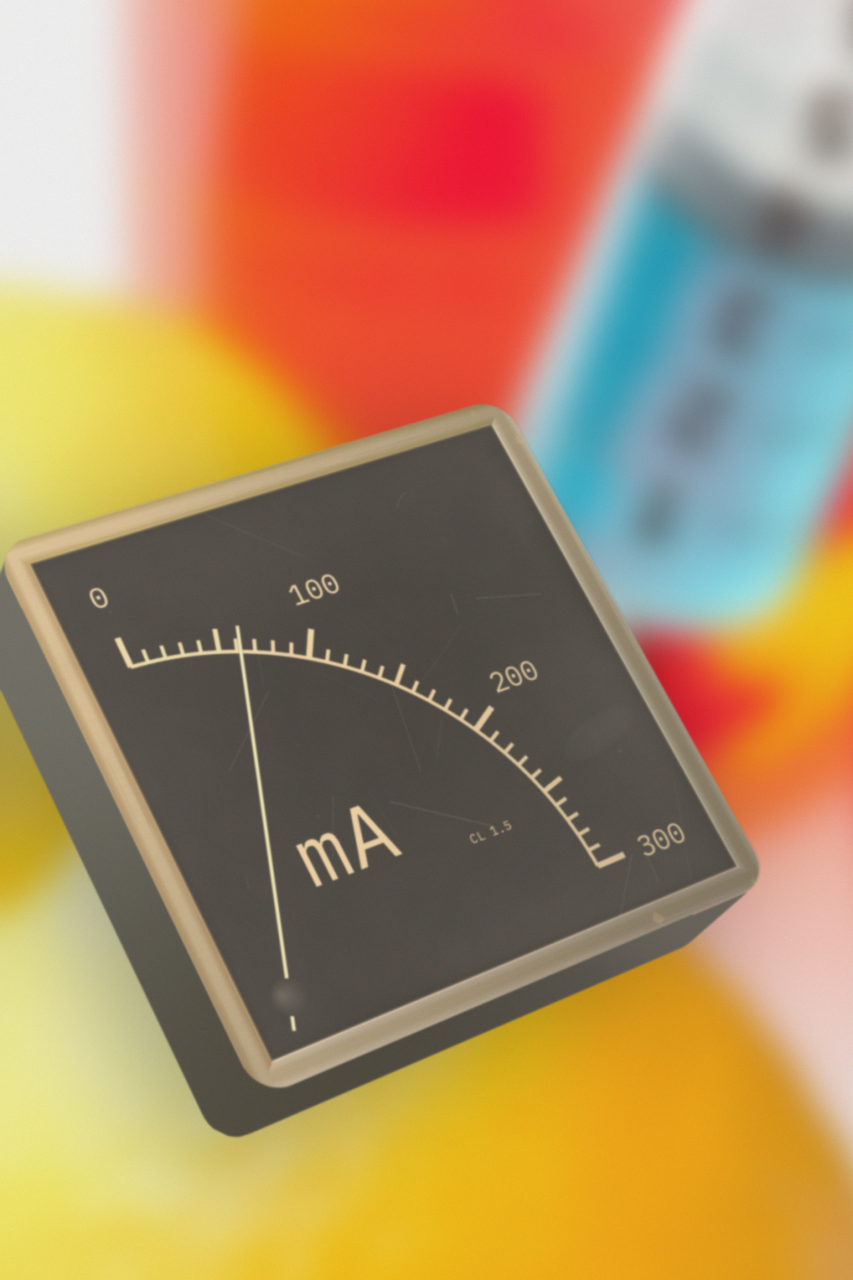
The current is mA 60
